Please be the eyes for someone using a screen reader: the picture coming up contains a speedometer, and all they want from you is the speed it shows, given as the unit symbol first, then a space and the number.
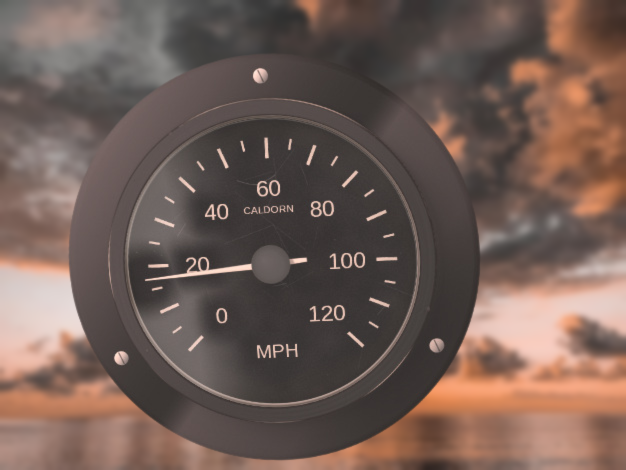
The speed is mph 17.5
